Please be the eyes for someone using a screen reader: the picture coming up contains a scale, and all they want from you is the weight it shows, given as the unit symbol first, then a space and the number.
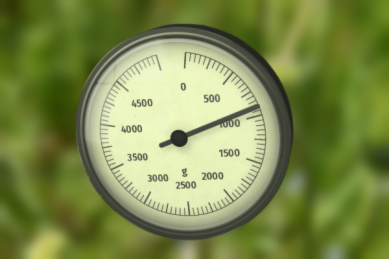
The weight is g 900
